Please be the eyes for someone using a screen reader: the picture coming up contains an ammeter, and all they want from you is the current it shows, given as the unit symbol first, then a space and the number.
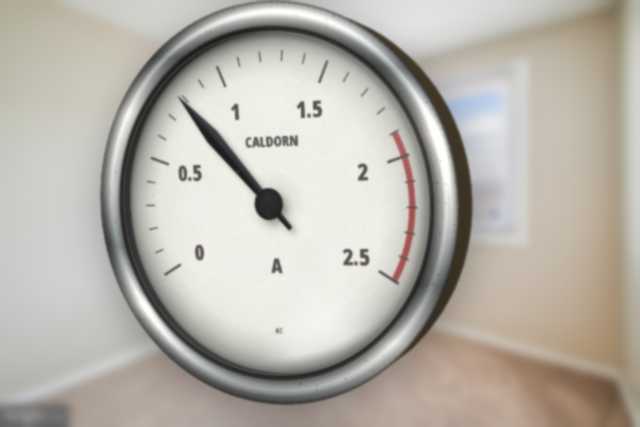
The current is A 0.8
